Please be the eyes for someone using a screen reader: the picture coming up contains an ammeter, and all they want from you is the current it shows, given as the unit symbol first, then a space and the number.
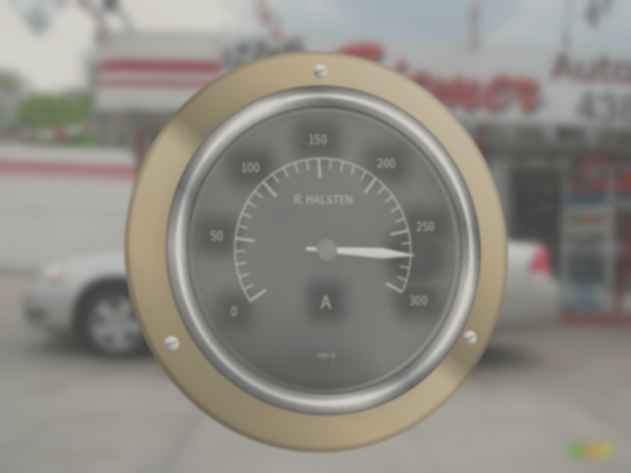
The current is A 270
